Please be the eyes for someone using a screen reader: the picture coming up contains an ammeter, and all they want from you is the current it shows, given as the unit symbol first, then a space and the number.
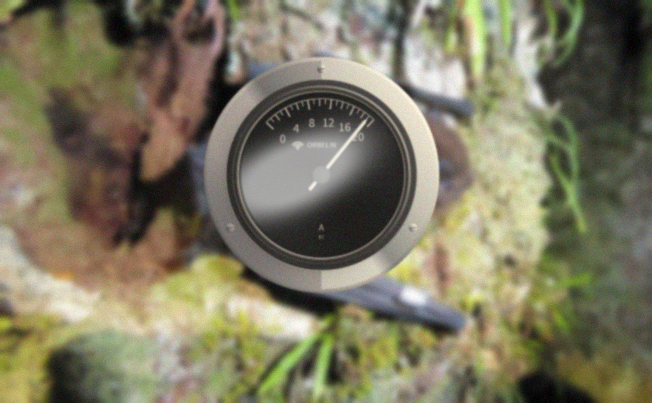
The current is A 19
